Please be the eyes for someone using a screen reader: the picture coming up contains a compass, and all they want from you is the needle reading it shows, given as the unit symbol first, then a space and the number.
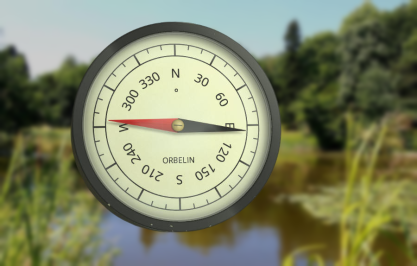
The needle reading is ° 275
